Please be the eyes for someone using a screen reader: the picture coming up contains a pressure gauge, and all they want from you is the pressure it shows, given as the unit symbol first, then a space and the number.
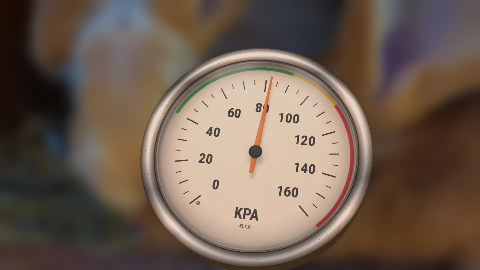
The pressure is kPa 82.5
